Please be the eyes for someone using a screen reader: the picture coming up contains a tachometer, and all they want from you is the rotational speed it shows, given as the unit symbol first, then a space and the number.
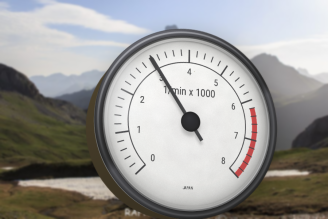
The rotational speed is rpm 3000
